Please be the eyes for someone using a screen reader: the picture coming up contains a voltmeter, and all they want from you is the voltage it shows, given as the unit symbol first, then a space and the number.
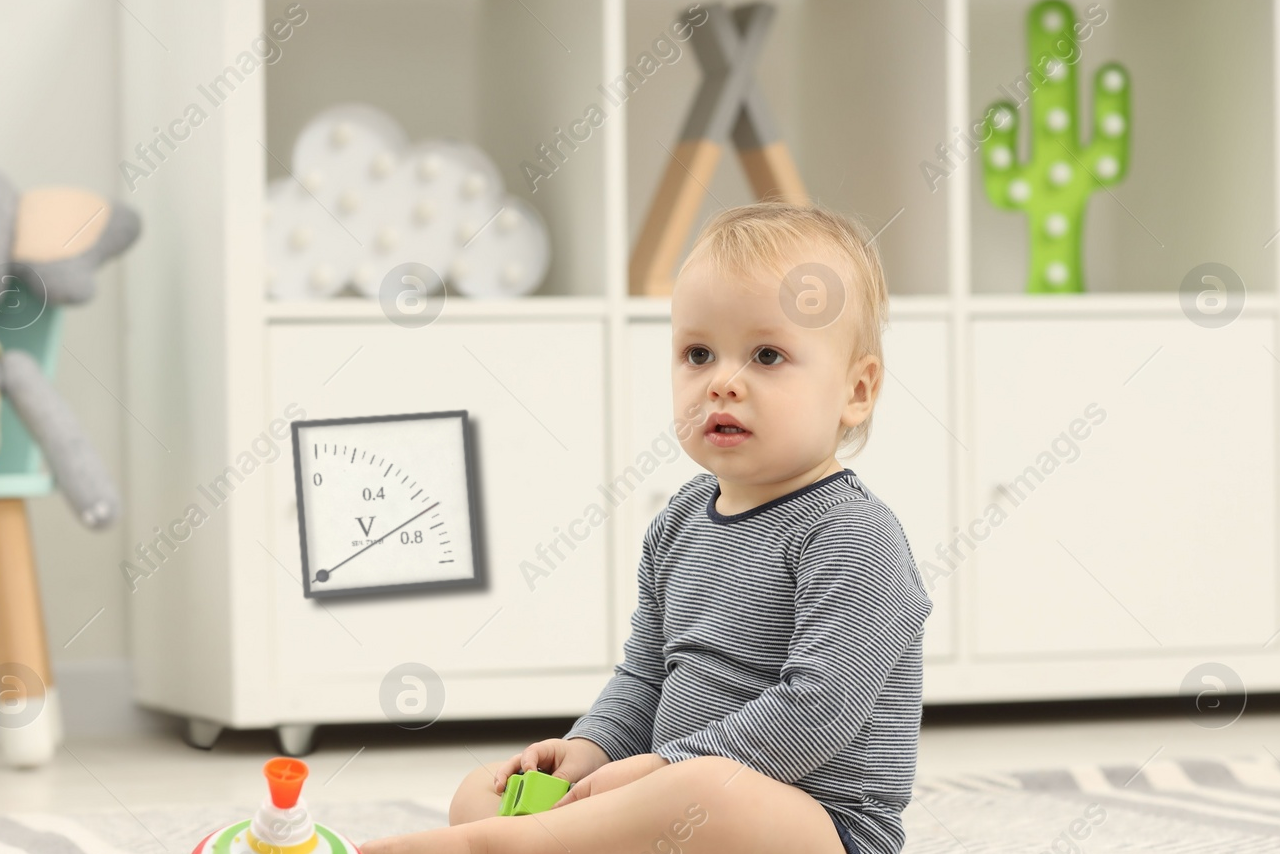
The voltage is V 0.7
